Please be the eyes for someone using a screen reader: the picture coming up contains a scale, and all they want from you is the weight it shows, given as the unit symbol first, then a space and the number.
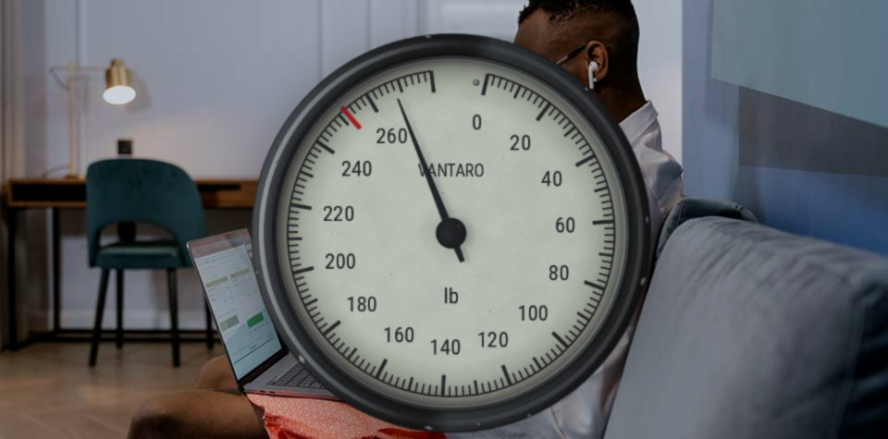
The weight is lb 268
